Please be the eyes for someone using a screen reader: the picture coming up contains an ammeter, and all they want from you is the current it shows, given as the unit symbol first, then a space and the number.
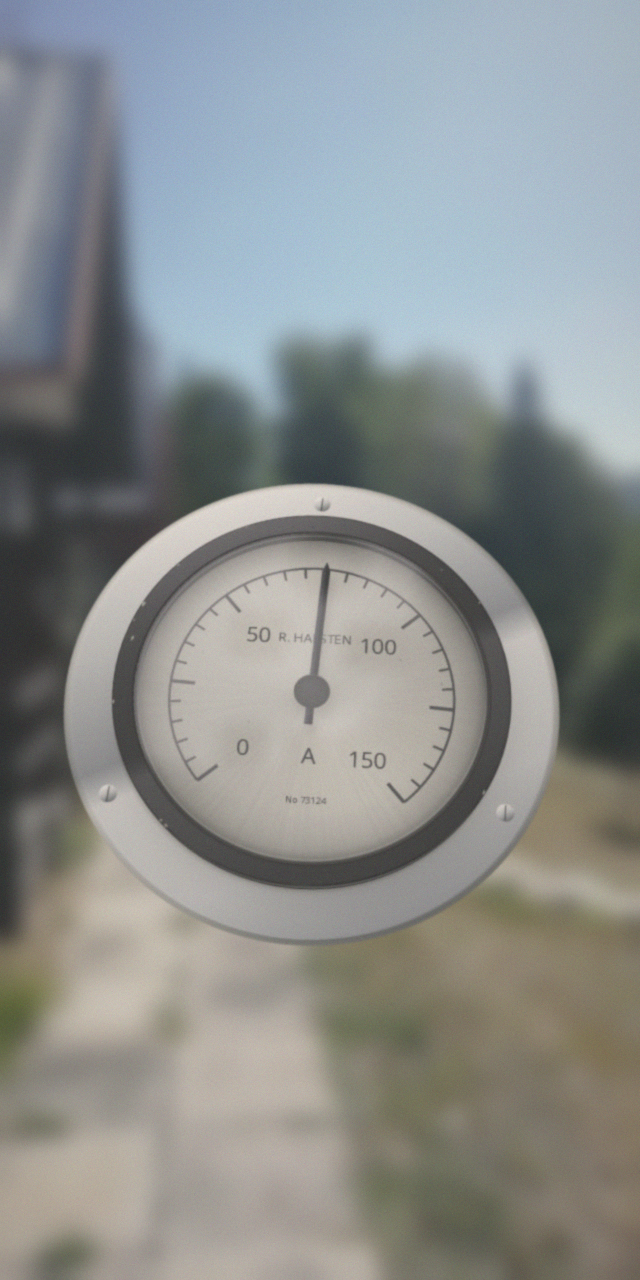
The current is A 75
